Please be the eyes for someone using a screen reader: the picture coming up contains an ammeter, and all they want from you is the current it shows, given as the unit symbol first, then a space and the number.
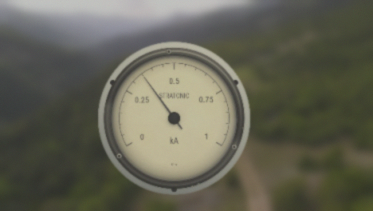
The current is kA 0.35
